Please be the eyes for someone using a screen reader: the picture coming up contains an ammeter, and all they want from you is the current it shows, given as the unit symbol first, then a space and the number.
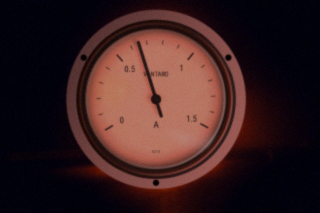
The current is A 0.65
